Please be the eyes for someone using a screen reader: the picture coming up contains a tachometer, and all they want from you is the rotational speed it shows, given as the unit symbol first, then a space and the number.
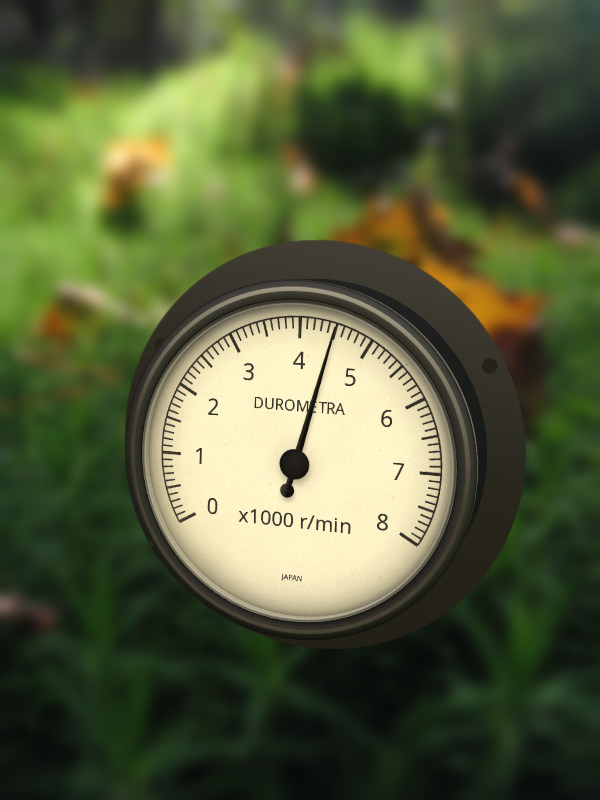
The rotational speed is rpm 4500
